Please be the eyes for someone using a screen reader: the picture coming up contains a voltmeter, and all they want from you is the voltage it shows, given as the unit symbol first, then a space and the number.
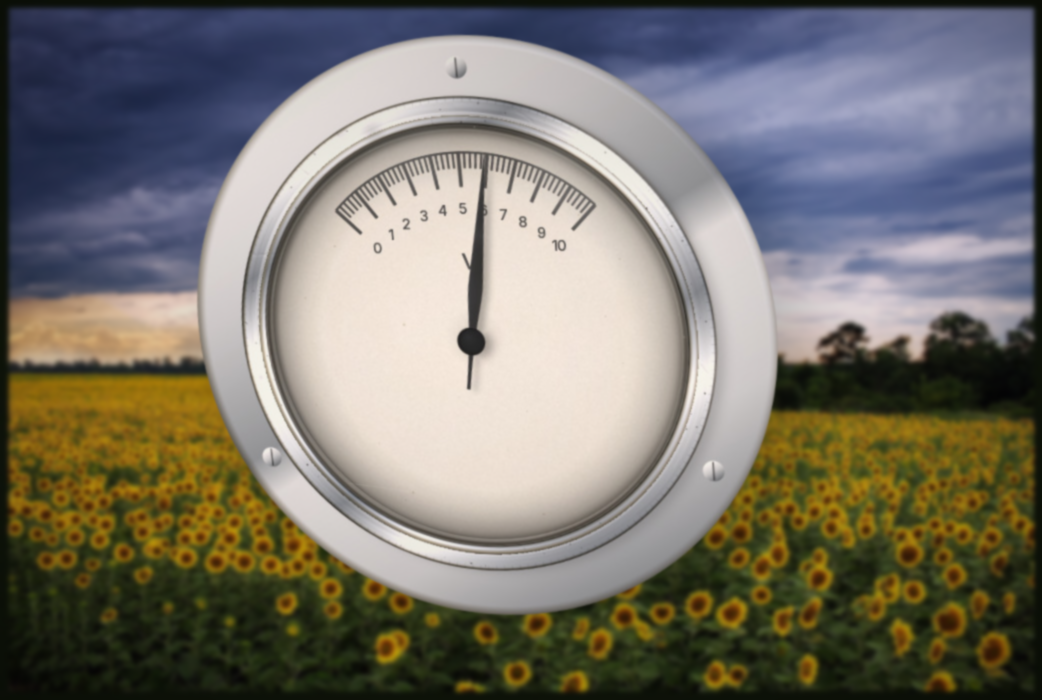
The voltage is V 6
